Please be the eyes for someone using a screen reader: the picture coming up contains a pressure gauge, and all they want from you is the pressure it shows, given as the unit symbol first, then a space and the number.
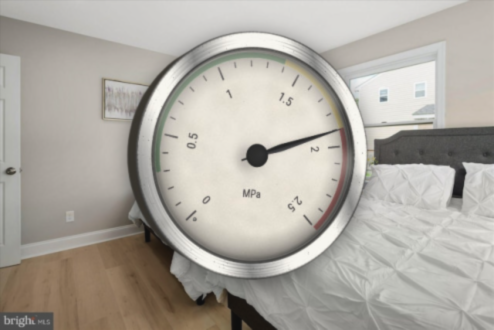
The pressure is MPa 1.9
